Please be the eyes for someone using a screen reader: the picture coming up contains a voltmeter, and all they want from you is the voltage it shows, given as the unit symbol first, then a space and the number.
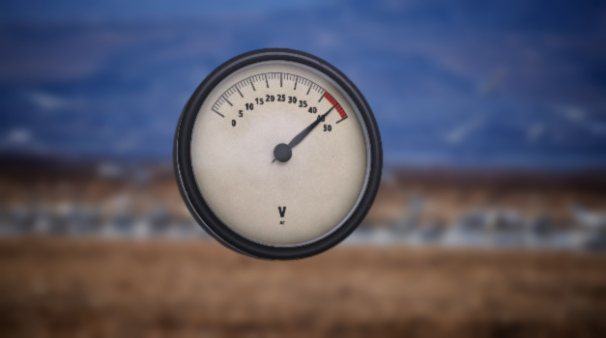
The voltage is V 45
